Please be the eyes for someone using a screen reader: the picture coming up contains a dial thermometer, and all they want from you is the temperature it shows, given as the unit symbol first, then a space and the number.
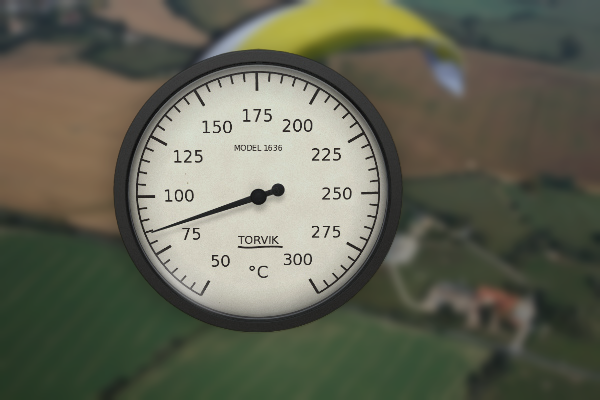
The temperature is °C 85
